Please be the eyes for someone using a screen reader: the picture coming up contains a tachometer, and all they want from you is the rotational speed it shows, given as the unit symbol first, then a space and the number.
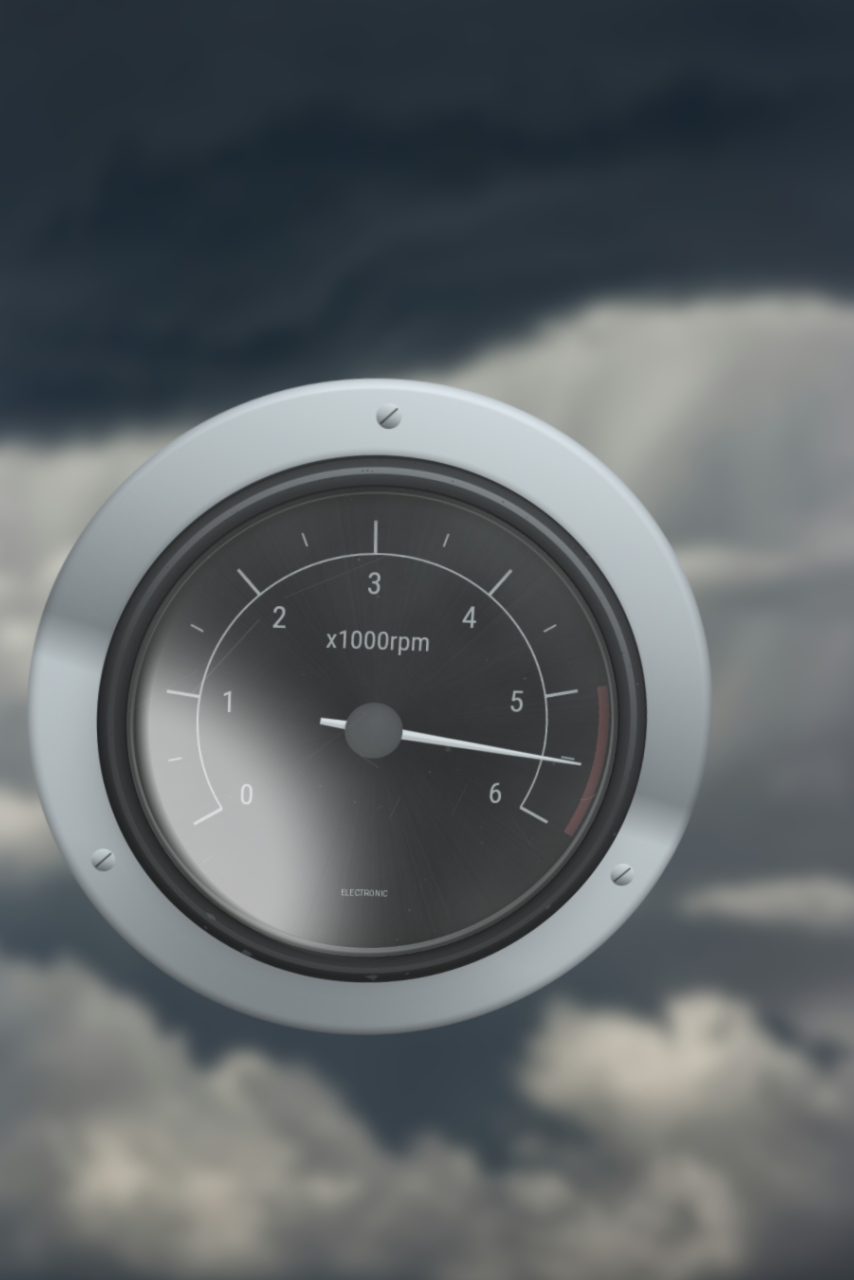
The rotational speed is rpm 5500
